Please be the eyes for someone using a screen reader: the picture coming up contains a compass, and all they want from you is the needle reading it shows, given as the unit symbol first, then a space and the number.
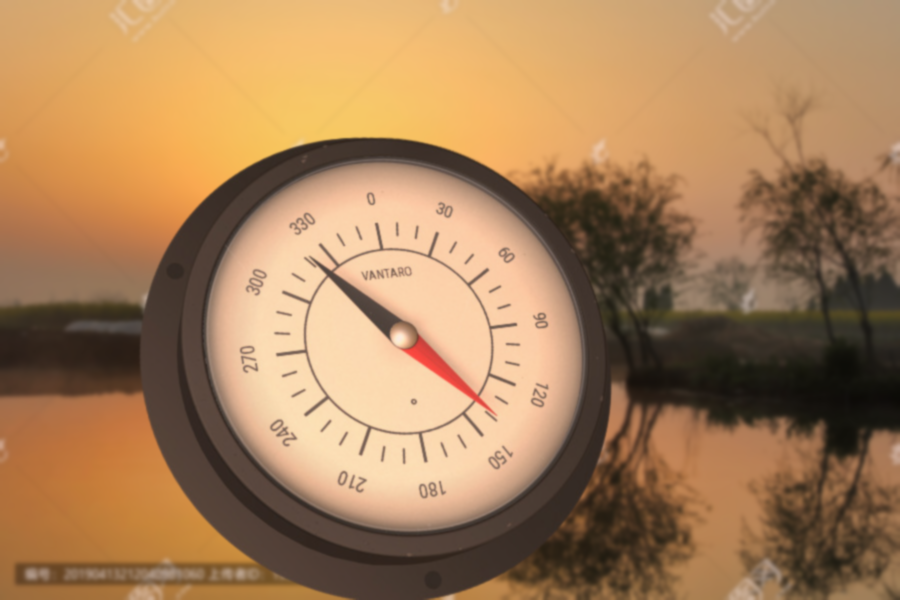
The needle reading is ° 140
